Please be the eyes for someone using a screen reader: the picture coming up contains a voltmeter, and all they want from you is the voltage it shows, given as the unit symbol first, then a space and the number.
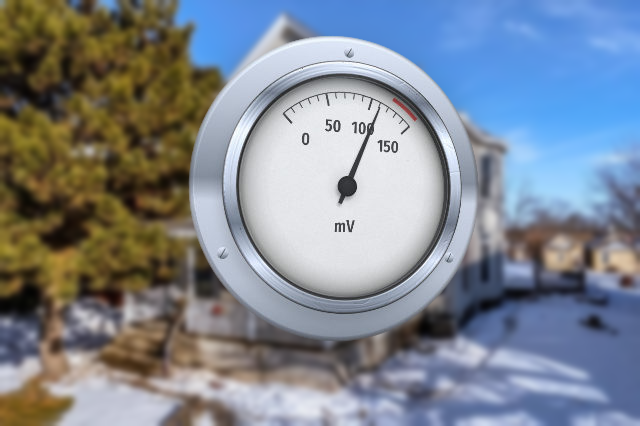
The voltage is mV 110
